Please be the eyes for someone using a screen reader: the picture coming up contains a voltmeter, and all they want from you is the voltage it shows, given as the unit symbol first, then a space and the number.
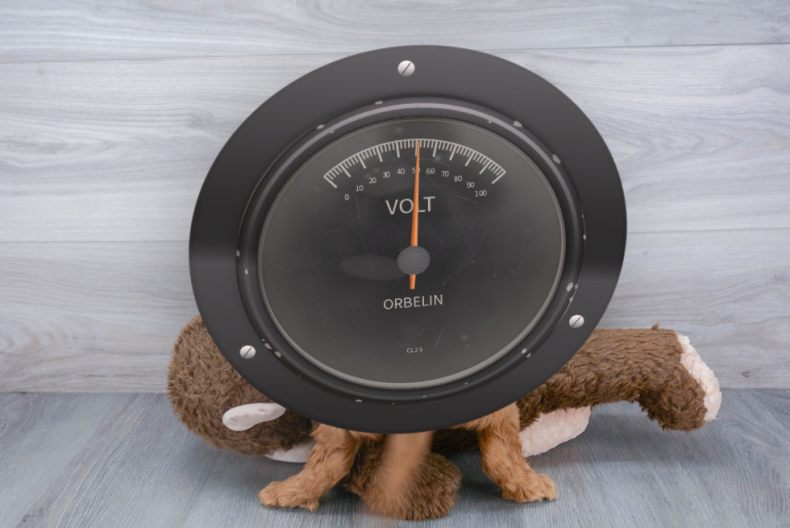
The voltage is V 50
